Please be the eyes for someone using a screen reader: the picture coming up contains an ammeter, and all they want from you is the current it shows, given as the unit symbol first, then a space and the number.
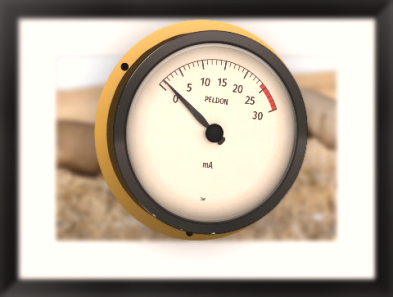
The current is mA 1
